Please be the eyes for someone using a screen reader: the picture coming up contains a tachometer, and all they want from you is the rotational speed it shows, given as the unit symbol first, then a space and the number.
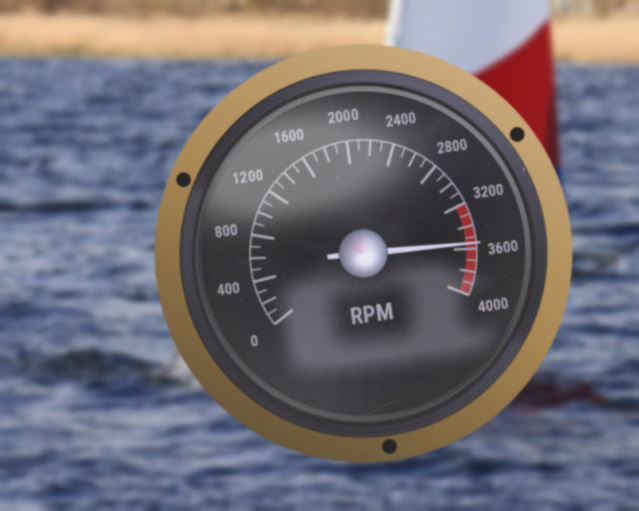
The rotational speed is rpm 3550
